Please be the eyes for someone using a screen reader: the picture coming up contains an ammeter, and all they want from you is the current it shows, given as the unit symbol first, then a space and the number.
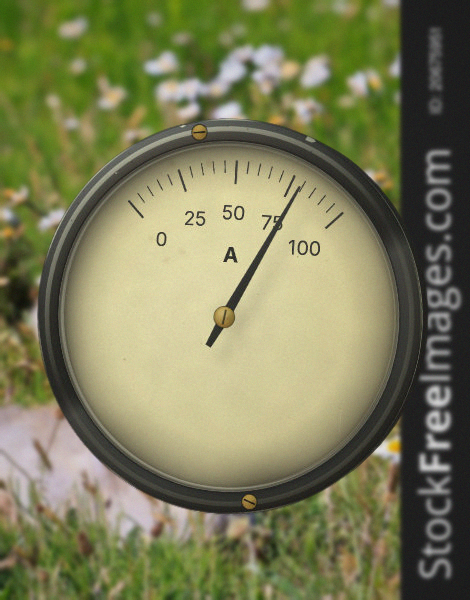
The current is A 80
